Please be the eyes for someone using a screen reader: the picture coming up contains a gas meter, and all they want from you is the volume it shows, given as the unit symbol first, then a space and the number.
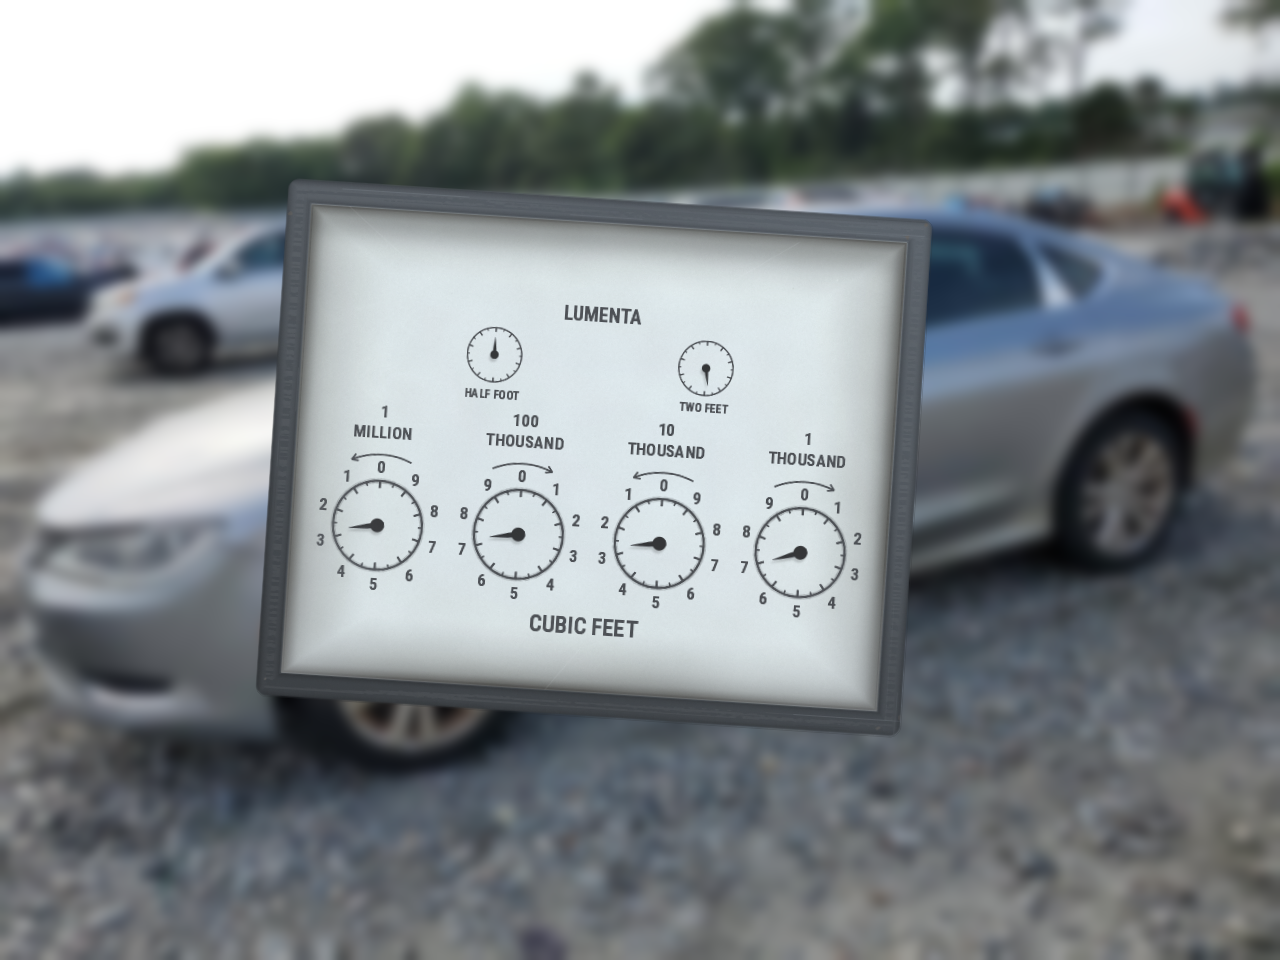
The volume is ft³ 272700
